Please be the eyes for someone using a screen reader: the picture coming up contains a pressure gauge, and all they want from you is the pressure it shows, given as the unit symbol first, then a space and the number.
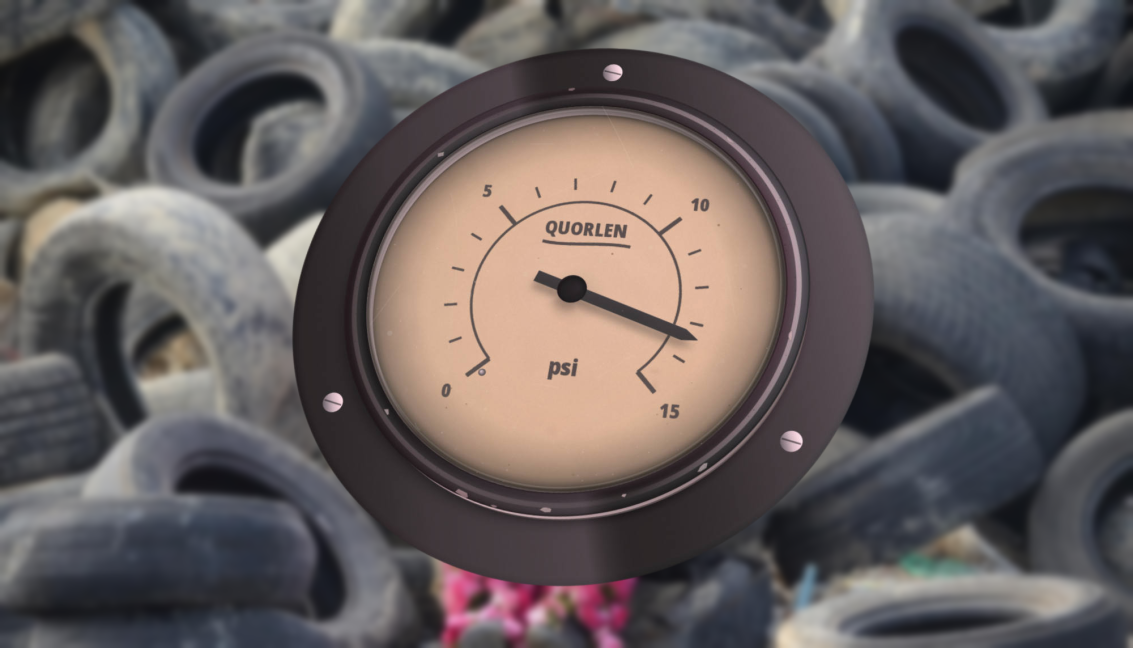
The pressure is psi 13.5
